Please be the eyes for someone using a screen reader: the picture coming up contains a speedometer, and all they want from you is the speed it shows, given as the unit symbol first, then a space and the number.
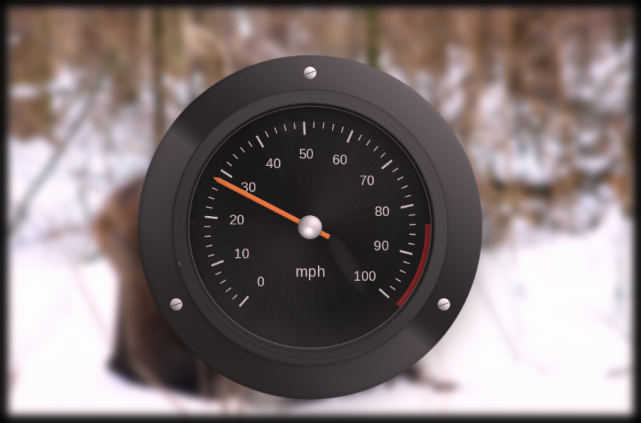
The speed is mph 28
